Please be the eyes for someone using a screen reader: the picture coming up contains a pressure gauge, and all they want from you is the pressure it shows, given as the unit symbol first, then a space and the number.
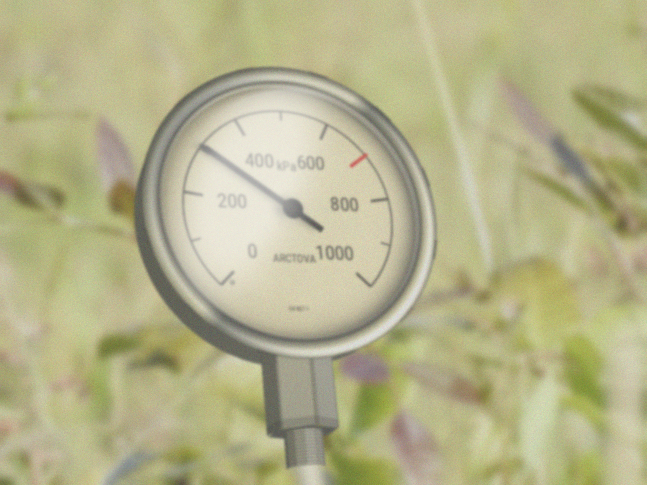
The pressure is kPa 300
